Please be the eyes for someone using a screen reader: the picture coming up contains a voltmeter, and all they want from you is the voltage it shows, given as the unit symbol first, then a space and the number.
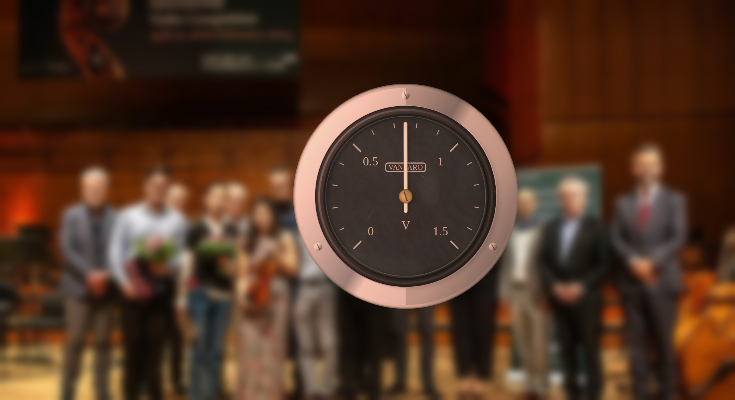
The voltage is V 0.75
